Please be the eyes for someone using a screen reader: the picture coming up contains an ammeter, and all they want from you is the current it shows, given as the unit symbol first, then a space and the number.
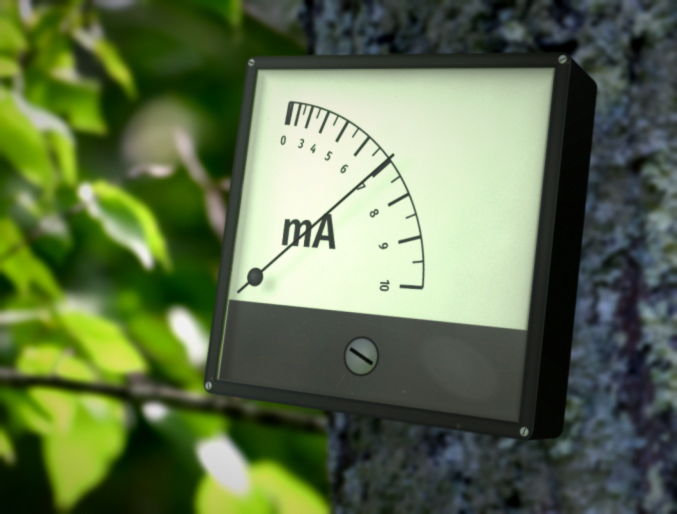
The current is mA 7
